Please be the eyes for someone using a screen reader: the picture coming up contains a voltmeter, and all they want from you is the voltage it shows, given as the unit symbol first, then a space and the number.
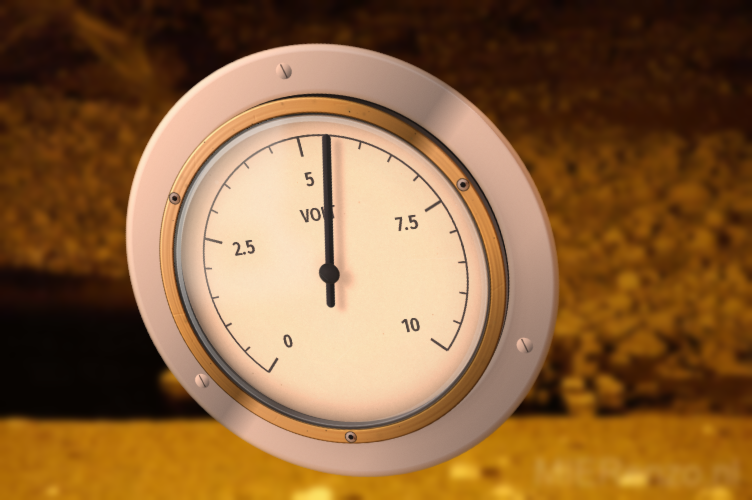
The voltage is V 5.5
